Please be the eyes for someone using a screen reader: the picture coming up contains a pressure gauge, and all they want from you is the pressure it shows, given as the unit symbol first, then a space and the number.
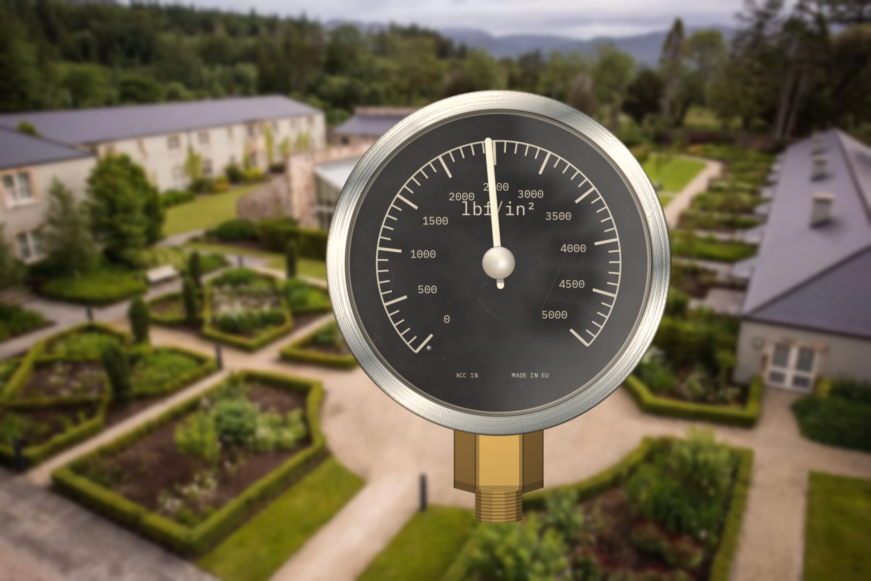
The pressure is psi 2450
